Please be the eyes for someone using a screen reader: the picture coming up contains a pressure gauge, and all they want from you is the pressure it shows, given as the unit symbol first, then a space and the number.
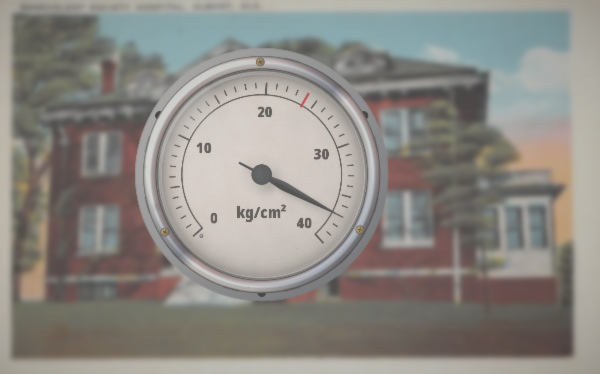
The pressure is kg/cm² 37
